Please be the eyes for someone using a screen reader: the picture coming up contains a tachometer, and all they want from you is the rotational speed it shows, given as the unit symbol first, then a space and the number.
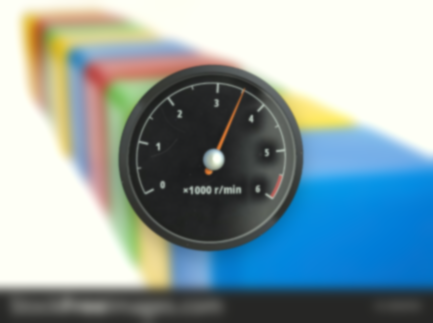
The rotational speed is rpm 3500
